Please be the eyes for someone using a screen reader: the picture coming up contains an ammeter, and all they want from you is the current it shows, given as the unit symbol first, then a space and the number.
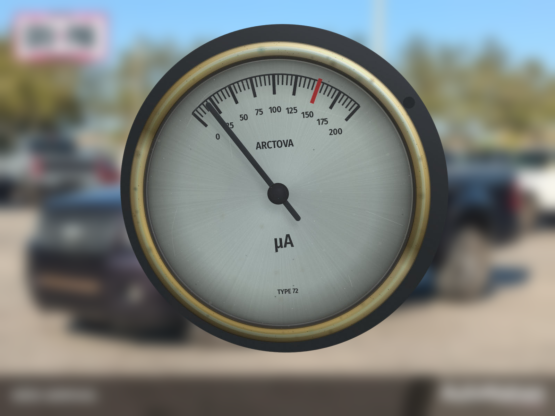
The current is µA 20
